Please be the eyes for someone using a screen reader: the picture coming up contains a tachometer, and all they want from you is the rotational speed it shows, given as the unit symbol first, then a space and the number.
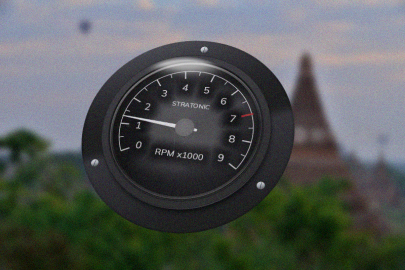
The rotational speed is rpm 1250
